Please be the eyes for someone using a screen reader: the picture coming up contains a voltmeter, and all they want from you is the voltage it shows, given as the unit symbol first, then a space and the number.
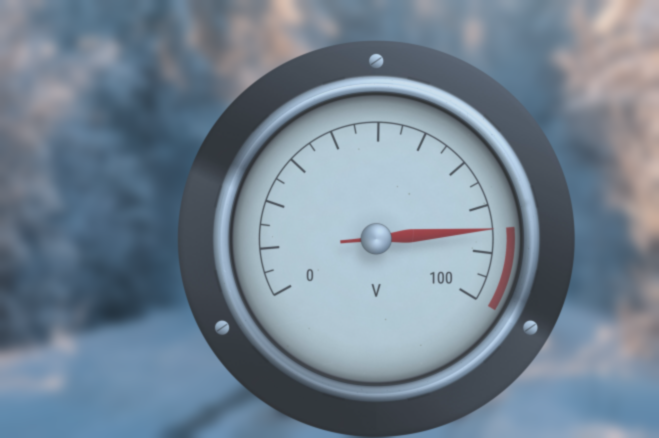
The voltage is V 85
